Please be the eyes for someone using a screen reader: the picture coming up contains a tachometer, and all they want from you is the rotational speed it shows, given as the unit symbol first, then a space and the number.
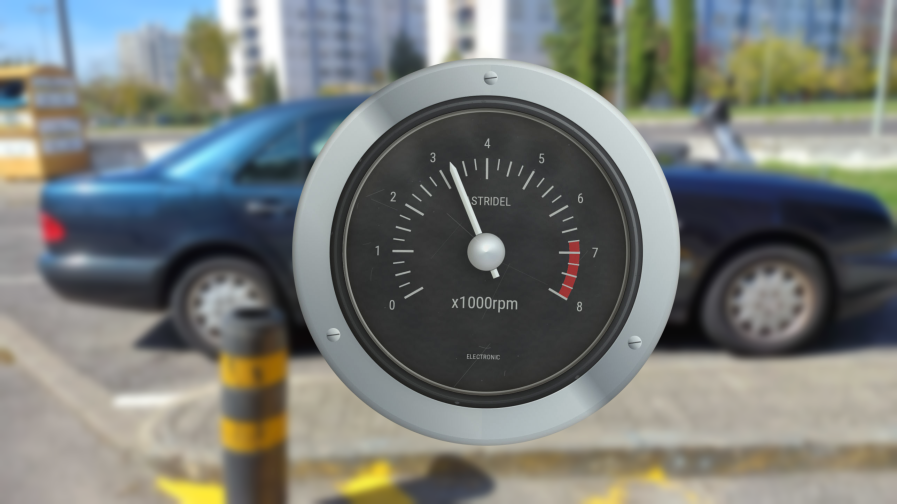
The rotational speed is rpm 3250
